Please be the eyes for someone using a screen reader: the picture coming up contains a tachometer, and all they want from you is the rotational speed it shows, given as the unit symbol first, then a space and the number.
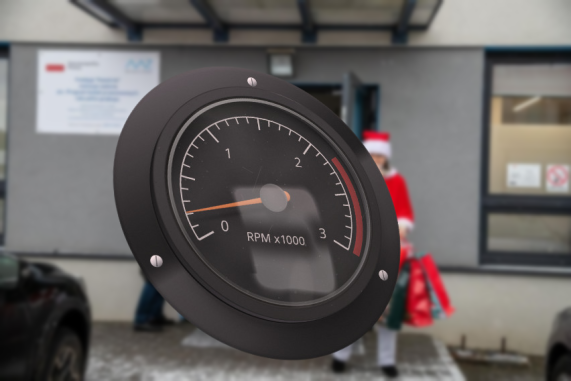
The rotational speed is rpm 200
